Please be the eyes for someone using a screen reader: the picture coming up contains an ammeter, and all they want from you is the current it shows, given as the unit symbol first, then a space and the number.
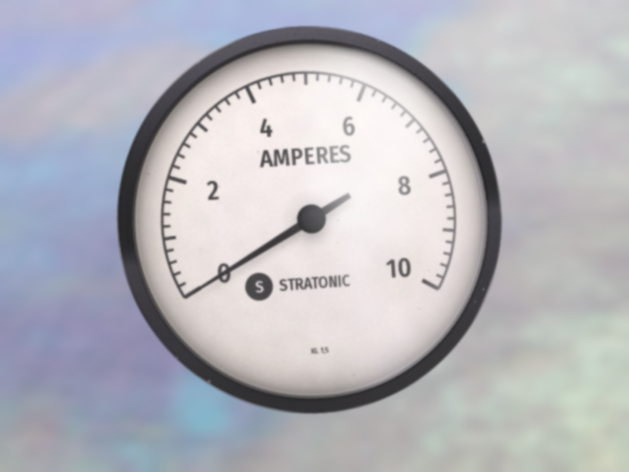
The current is A 0
